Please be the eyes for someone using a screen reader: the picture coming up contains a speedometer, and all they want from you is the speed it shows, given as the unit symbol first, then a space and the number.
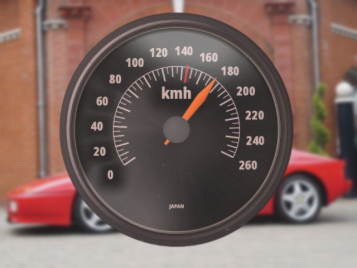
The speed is km/h 175
